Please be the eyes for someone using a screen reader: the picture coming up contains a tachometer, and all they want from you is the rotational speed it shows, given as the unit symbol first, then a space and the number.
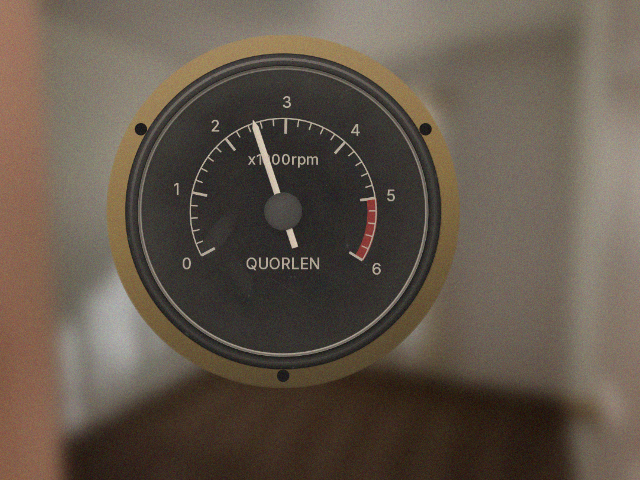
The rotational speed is rpm 2500
